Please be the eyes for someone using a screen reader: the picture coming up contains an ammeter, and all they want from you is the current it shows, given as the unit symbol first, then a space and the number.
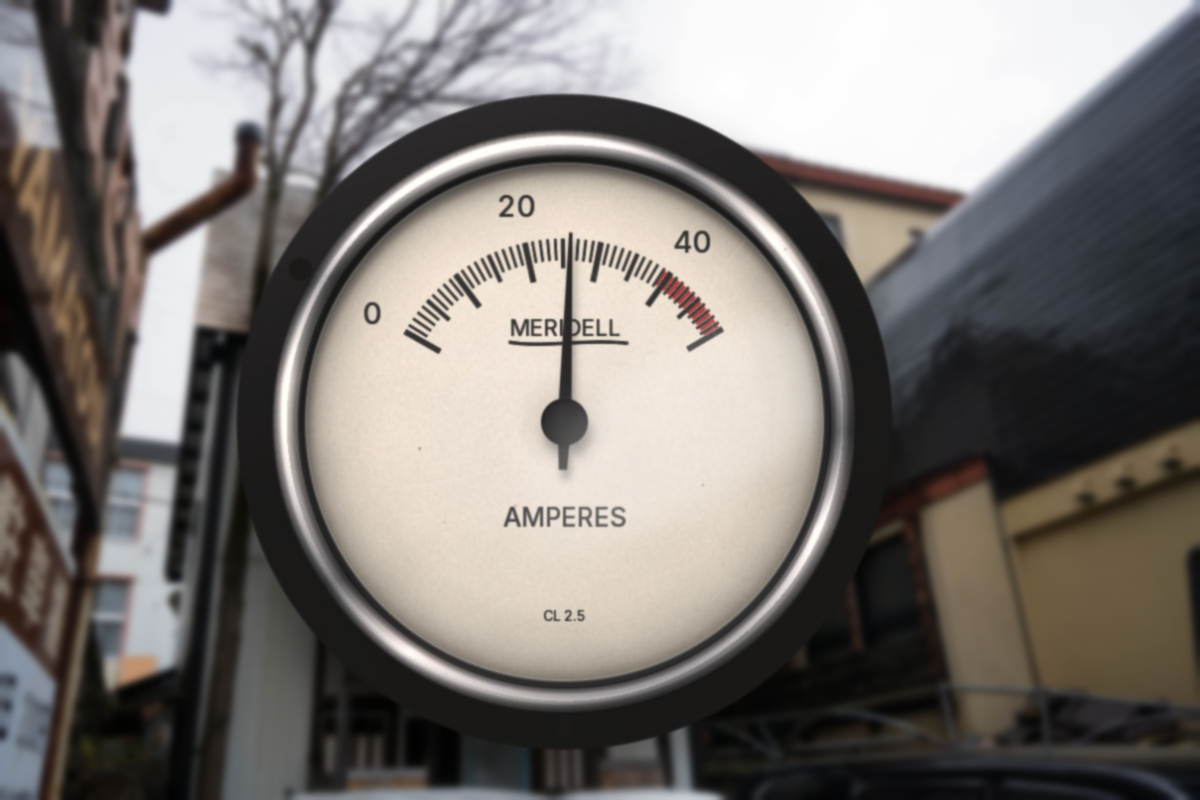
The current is A 26
